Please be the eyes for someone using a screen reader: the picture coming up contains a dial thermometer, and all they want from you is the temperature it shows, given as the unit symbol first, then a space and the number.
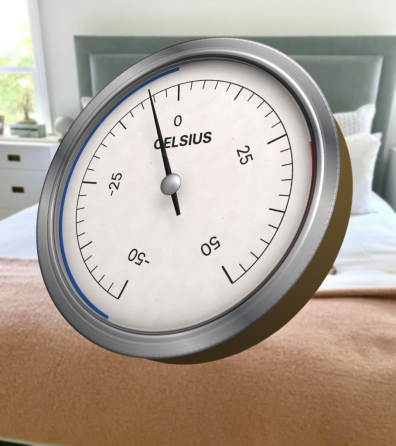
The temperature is °C -5
